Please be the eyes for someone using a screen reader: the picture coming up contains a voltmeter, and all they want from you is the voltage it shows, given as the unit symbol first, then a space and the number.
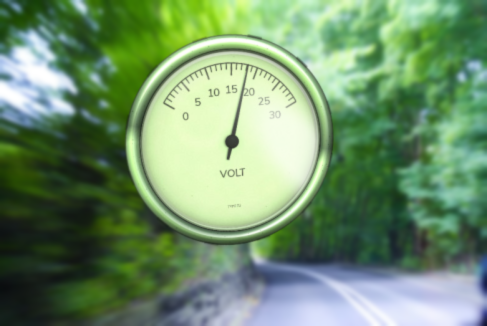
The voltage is V 18
